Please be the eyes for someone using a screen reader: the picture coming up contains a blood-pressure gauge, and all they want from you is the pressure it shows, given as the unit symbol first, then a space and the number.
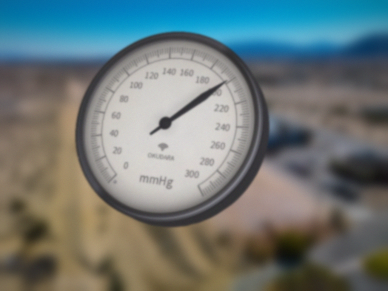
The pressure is mmHg 200
